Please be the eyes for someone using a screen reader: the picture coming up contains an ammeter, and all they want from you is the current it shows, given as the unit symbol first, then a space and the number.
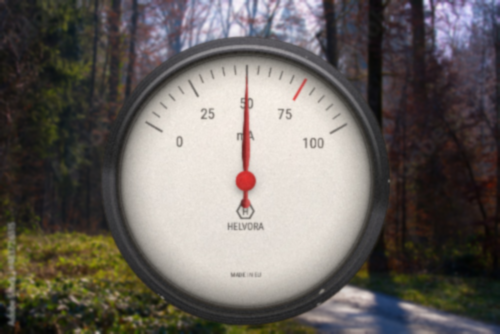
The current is mA 50
